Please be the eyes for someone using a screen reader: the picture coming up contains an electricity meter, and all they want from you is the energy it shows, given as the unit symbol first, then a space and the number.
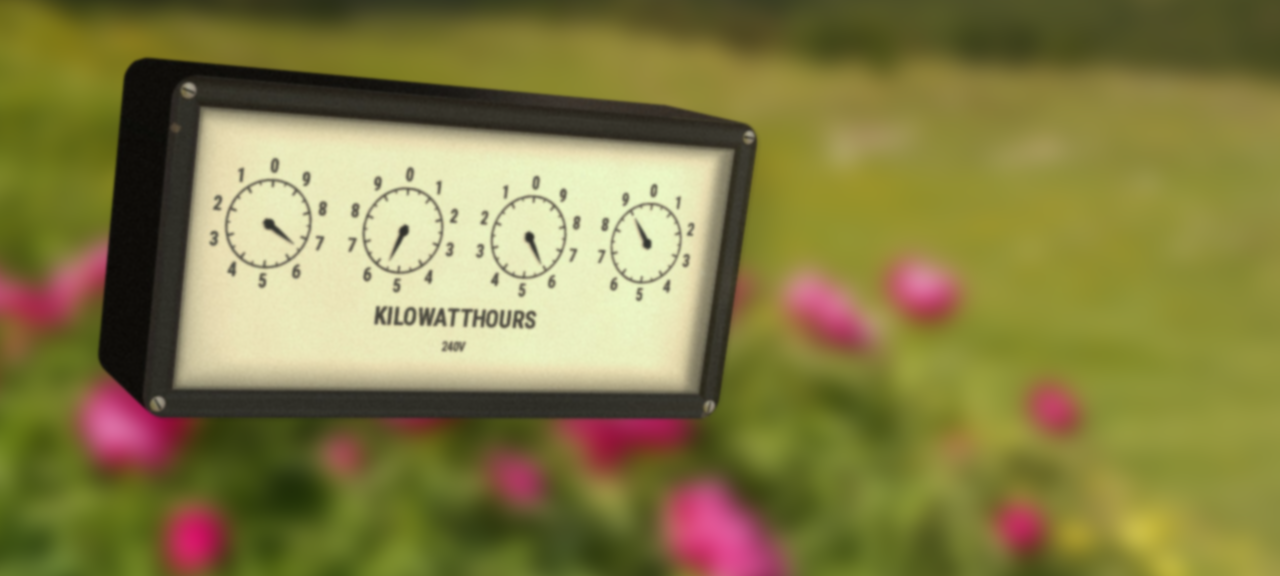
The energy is kWh 6559
